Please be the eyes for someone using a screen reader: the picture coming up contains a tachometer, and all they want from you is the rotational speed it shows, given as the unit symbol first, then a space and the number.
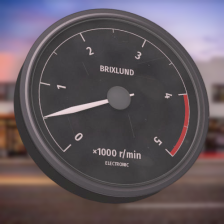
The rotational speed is rpm 500
